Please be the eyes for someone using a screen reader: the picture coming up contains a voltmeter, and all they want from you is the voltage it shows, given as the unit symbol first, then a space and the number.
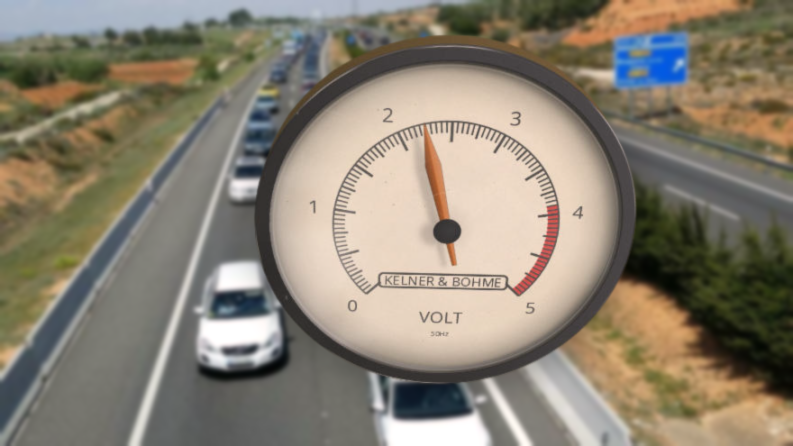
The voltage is V 2.25
